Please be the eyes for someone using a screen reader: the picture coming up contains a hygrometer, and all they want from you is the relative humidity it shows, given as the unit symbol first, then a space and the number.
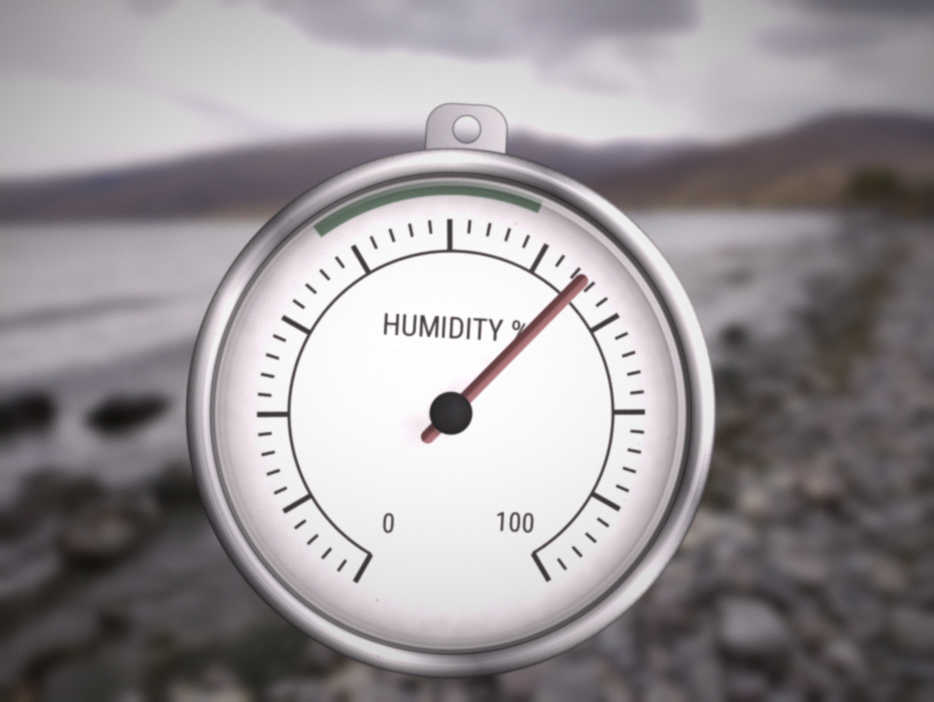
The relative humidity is % 65
